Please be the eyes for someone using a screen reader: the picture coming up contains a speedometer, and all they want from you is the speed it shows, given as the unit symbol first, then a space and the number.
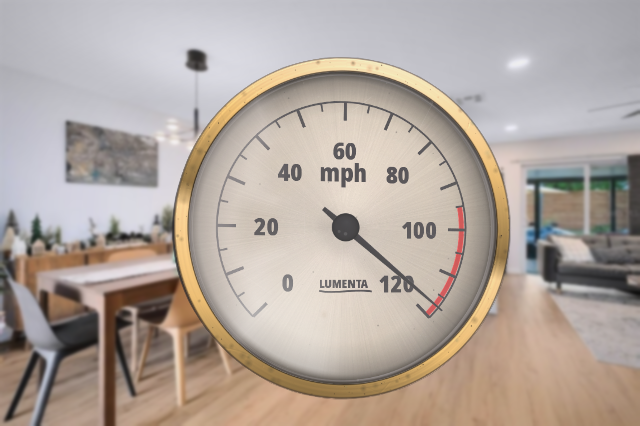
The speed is mph 117.5
